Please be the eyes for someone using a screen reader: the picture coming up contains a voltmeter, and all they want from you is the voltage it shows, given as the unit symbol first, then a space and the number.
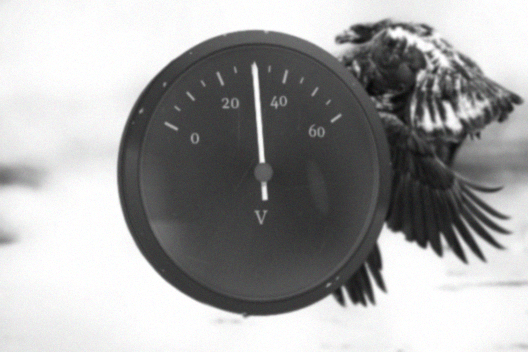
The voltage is V 30
